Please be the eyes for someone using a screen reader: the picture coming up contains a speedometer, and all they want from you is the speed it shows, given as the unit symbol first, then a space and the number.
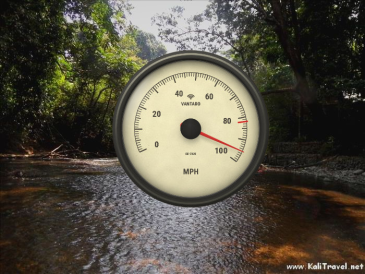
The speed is mph 95
